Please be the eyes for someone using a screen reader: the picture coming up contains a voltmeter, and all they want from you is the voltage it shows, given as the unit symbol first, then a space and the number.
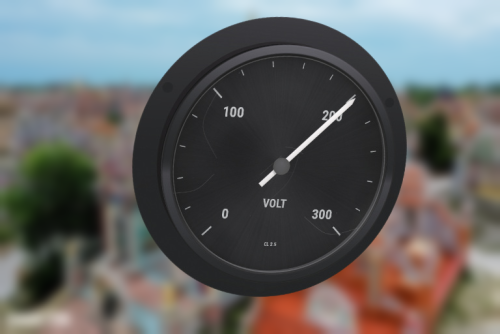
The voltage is V 200
